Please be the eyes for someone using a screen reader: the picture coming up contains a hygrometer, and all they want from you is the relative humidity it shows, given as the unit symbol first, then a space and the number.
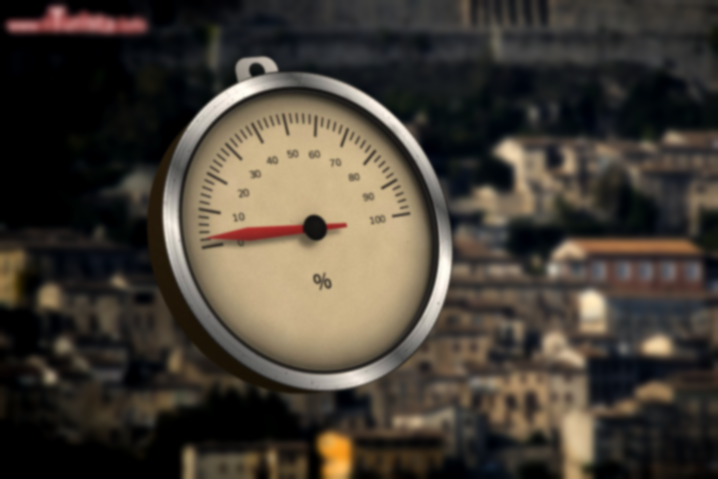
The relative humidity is % 2
